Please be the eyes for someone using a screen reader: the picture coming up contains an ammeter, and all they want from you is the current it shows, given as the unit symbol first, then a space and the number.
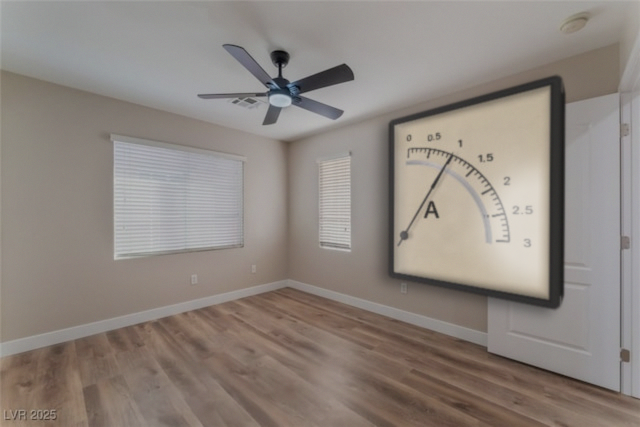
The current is A 1
